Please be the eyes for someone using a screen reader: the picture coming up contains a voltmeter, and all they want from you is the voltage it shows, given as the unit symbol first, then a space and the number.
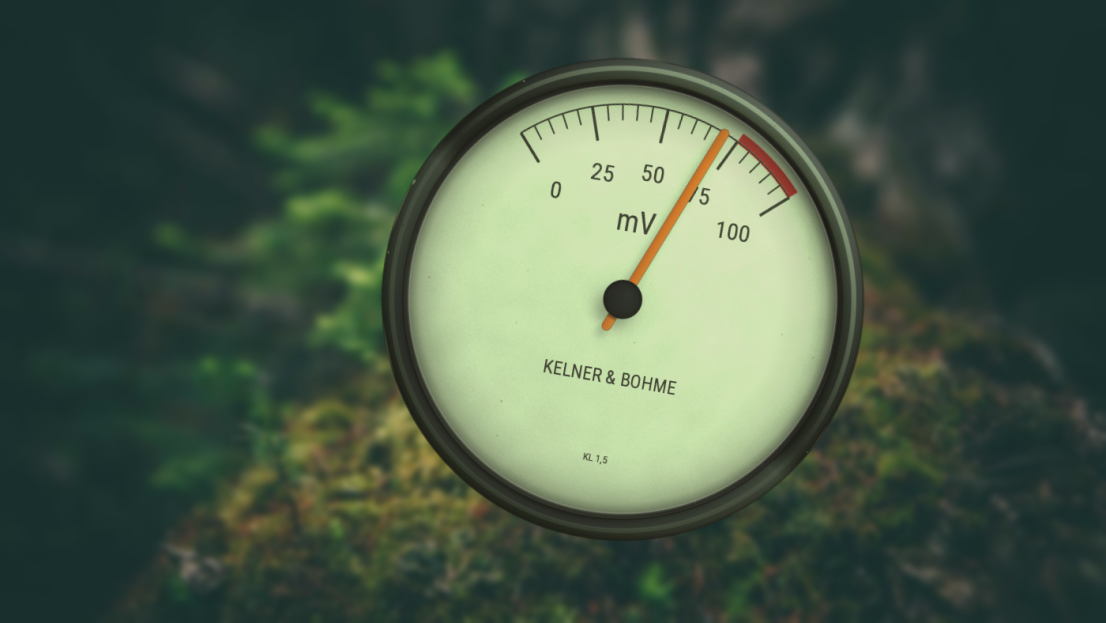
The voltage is mV 70
